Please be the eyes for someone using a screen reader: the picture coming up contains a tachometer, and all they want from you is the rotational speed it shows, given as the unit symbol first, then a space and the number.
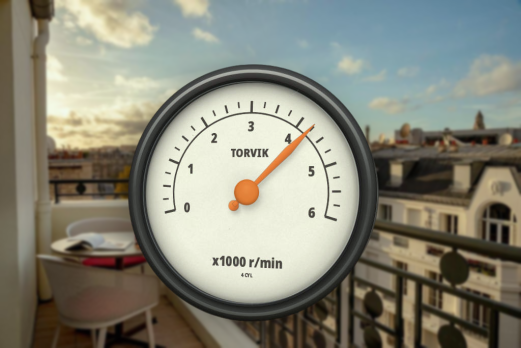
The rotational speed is rpm 4250
